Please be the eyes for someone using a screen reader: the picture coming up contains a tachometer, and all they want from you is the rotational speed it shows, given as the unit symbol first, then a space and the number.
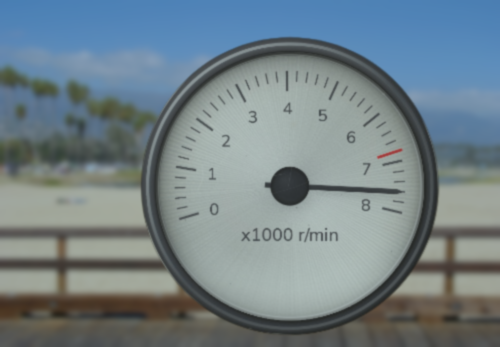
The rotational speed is rpm 7600
